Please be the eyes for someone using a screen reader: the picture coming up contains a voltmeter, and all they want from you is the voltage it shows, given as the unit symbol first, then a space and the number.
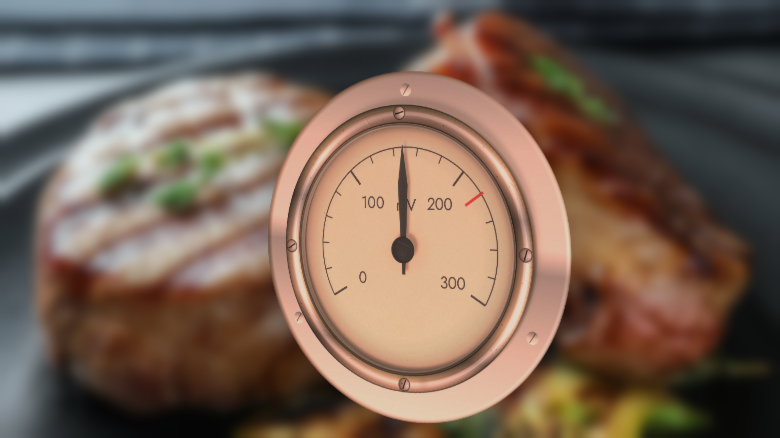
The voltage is mV 150
